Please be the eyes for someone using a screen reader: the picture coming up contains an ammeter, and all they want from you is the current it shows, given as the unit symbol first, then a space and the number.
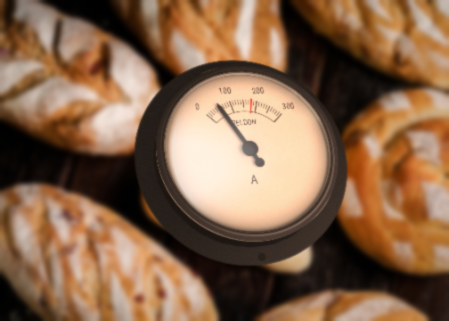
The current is A 50
